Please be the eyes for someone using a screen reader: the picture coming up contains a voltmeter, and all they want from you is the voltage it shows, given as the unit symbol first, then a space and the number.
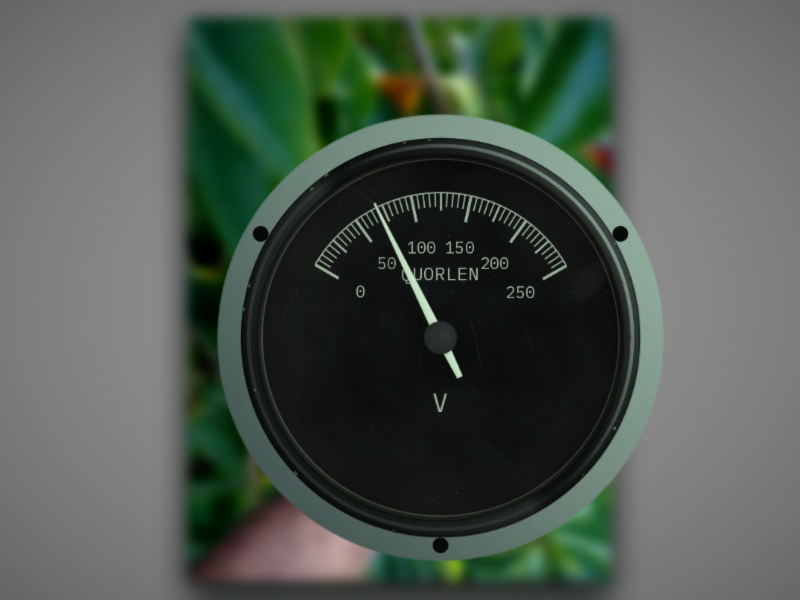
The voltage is V 70
